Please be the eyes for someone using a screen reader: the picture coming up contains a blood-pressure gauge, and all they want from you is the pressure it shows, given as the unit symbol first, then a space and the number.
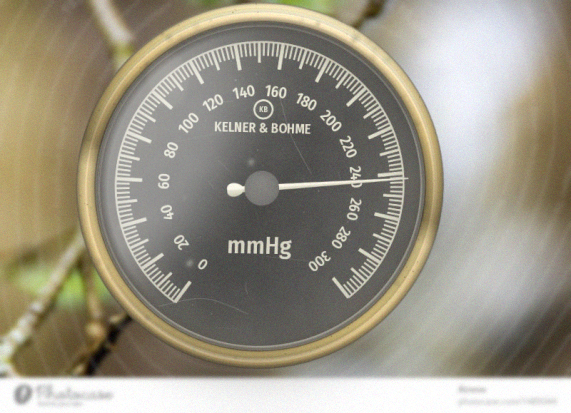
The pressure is mmHg 242
